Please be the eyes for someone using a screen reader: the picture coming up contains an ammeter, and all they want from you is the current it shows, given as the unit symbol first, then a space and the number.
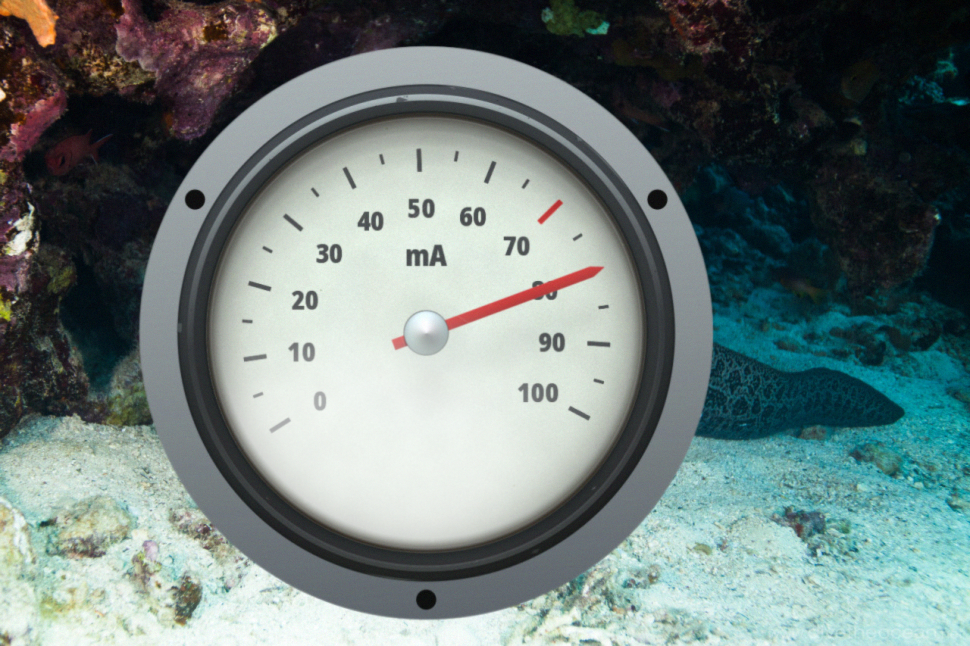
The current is mA 80
